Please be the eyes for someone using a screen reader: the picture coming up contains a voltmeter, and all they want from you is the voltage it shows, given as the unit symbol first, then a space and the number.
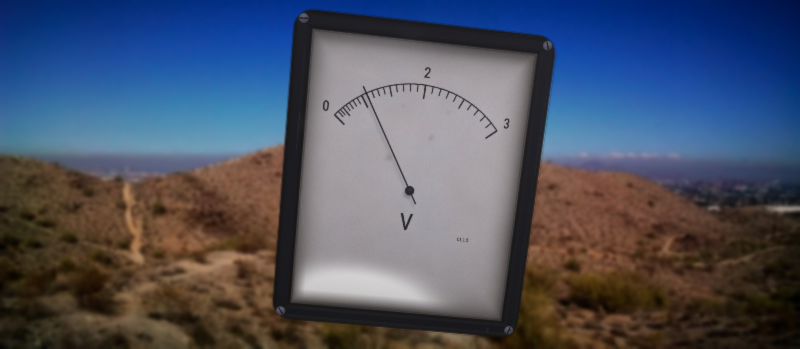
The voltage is V 1.1
